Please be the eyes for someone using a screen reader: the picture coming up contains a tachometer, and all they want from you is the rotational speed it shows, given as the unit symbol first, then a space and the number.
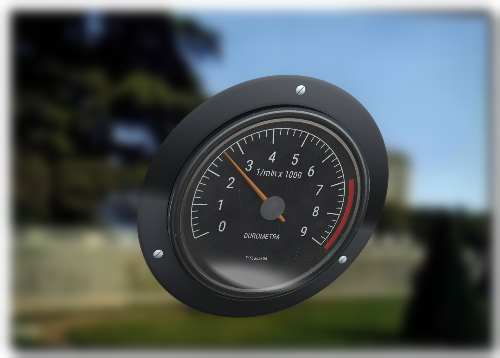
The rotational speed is rpm 2600
